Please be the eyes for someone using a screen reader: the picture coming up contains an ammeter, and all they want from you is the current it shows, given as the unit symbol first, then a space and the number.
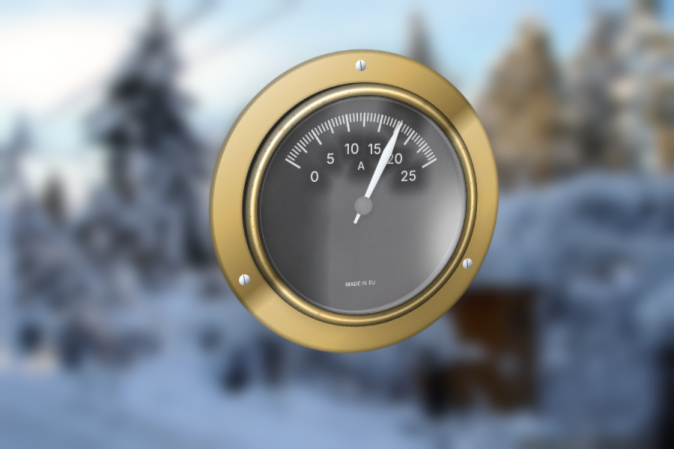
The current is A 17.5
